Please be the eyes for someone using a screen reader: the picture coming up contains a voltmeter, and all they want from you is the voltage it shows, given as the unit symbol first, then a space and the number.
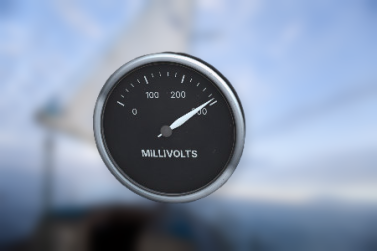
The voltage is mV 290
